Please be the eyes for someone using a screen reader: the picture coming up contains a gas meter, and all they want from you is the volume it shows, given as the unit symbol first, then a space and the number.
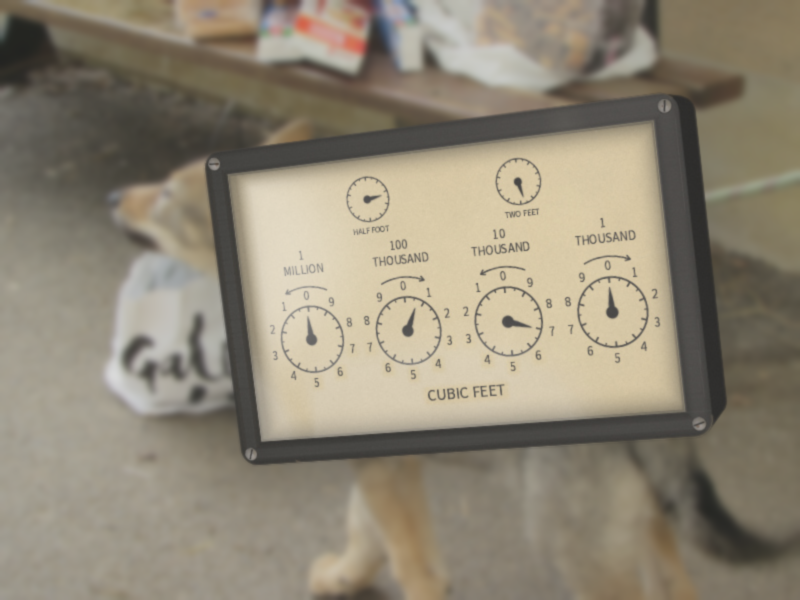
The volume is ft³ 7000
